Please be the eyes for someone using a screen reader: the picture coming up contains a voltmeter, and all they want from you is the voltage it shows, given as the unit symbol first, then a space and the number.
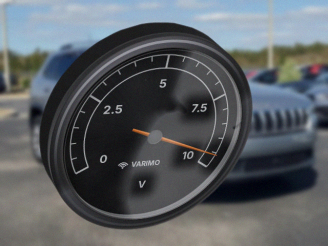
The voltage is V 9.5
